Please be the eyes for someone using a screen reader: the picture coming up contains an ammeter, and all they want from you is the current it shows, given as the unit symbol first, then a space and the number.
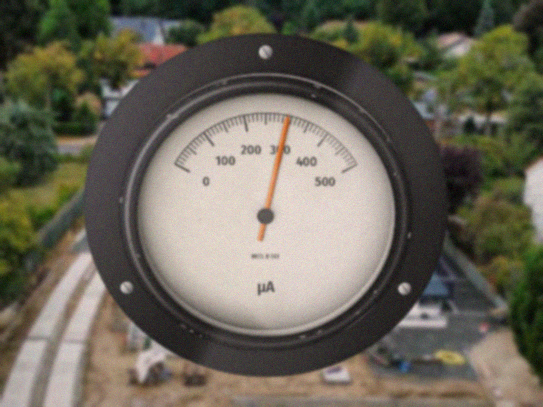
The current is µA 300
